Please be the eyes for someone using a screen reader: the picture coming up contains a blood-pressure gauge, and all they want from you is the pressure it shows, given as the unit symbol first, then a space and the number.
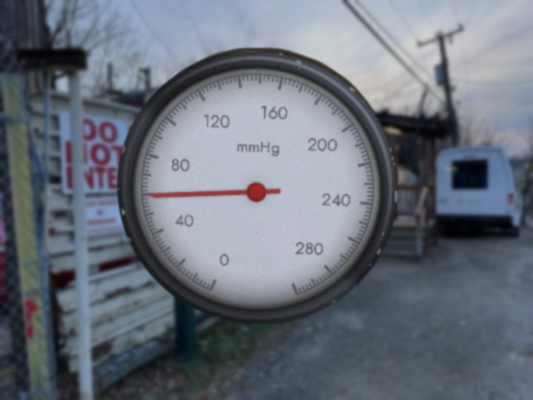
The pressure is mmHg 60
